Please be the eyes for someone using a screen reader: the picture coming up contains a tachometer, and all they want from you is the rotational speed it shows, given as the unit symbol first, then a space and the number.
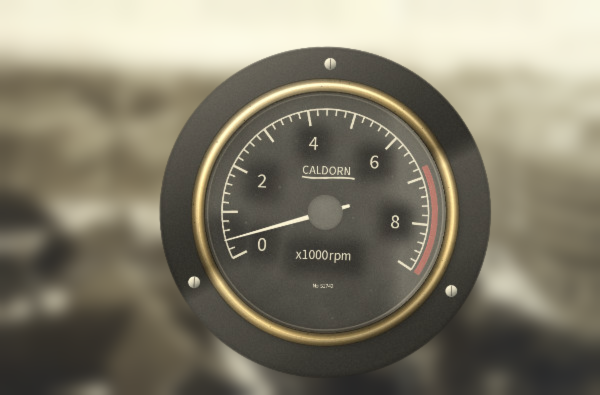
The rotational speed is rpm 400
